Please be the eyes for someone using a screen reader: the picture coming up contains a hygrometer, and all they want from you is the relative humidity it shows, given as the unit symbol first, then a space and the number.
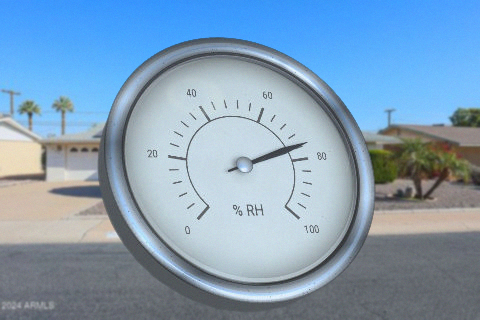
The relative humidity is % 76
